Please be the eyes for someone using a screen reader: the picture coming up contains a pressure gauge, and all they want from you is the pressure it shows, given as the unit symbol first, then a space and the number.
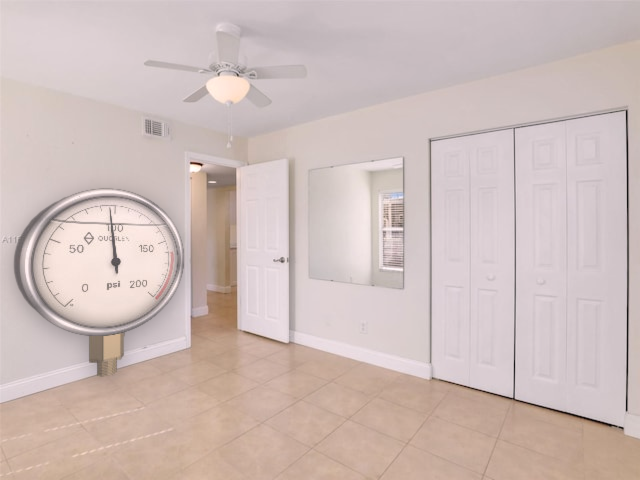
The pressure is psi 95
